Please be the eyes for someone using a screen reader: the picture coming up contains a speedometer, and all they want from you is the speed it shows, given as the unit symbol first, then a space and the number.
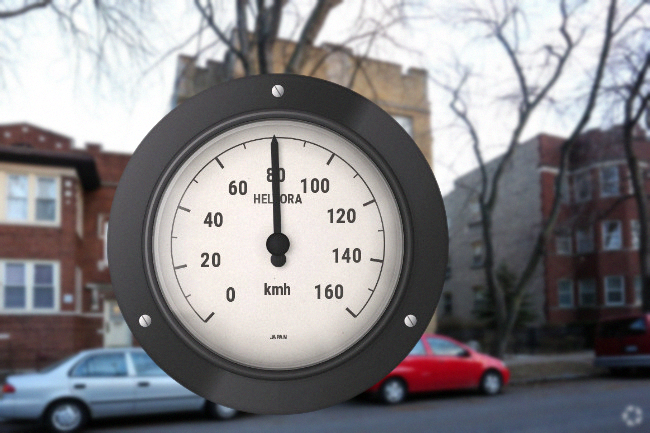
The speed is km/h 80
